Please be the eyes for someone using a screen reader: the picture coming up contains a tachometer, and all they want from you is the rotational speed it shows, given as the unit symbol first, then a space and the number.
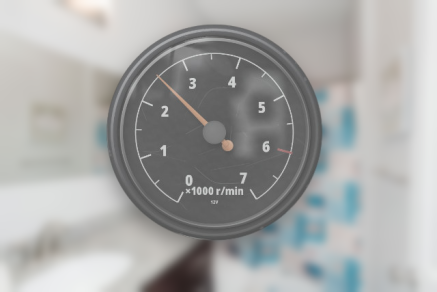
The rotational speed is rpm 2500
